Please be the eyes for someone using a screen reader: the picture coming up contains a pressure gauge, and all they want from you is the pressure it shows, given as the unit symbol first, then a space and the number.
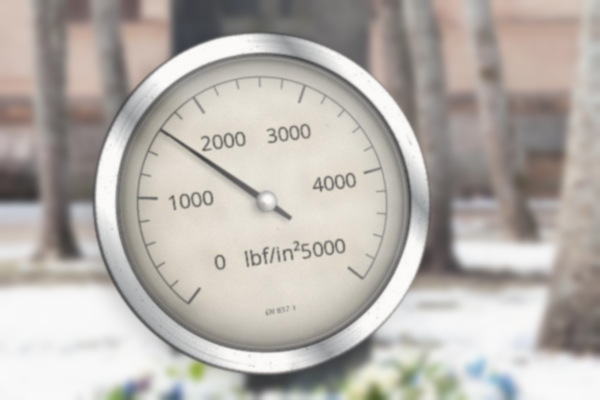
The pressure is psi 1600
